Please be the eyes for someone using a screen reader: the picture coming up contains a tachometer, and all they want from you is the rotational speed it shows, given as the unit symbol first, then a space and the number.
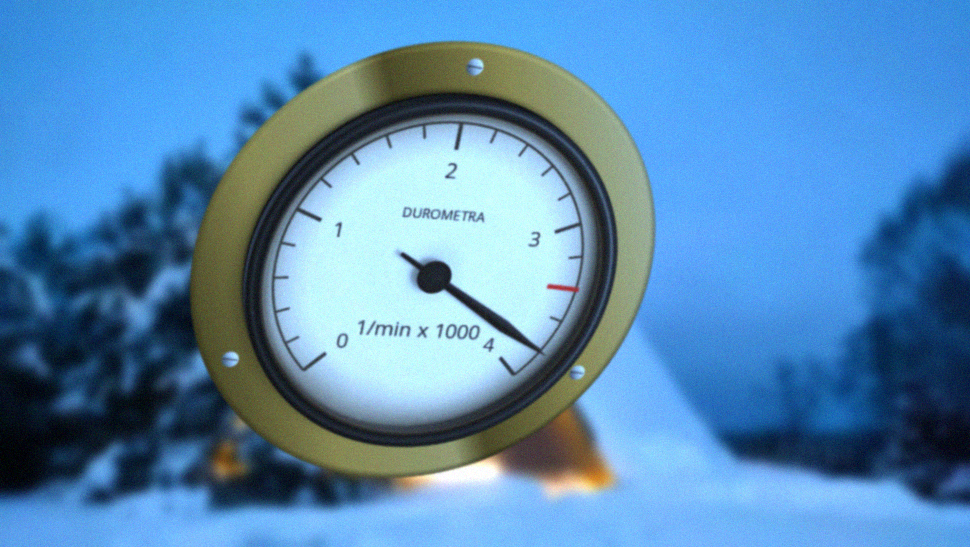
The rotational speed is rpm 3800
